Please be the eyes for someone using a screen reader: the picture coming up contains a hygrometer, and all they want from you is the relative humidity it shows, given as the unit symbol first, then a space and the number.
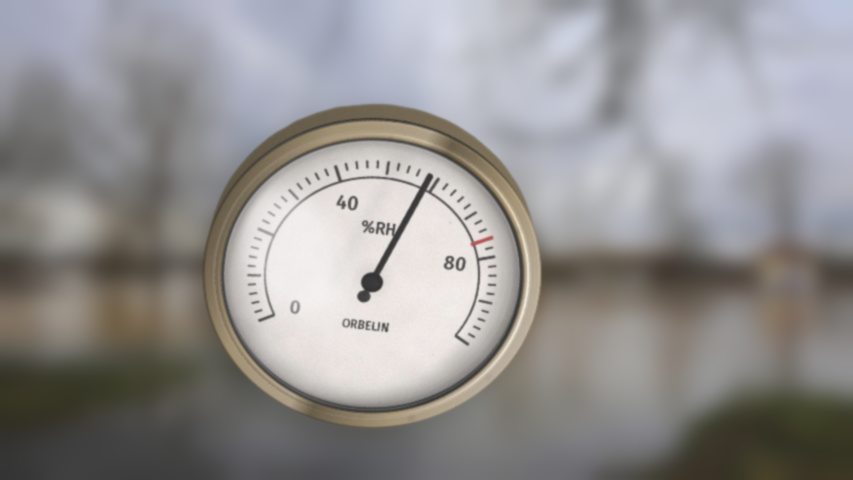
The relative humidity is % 58
